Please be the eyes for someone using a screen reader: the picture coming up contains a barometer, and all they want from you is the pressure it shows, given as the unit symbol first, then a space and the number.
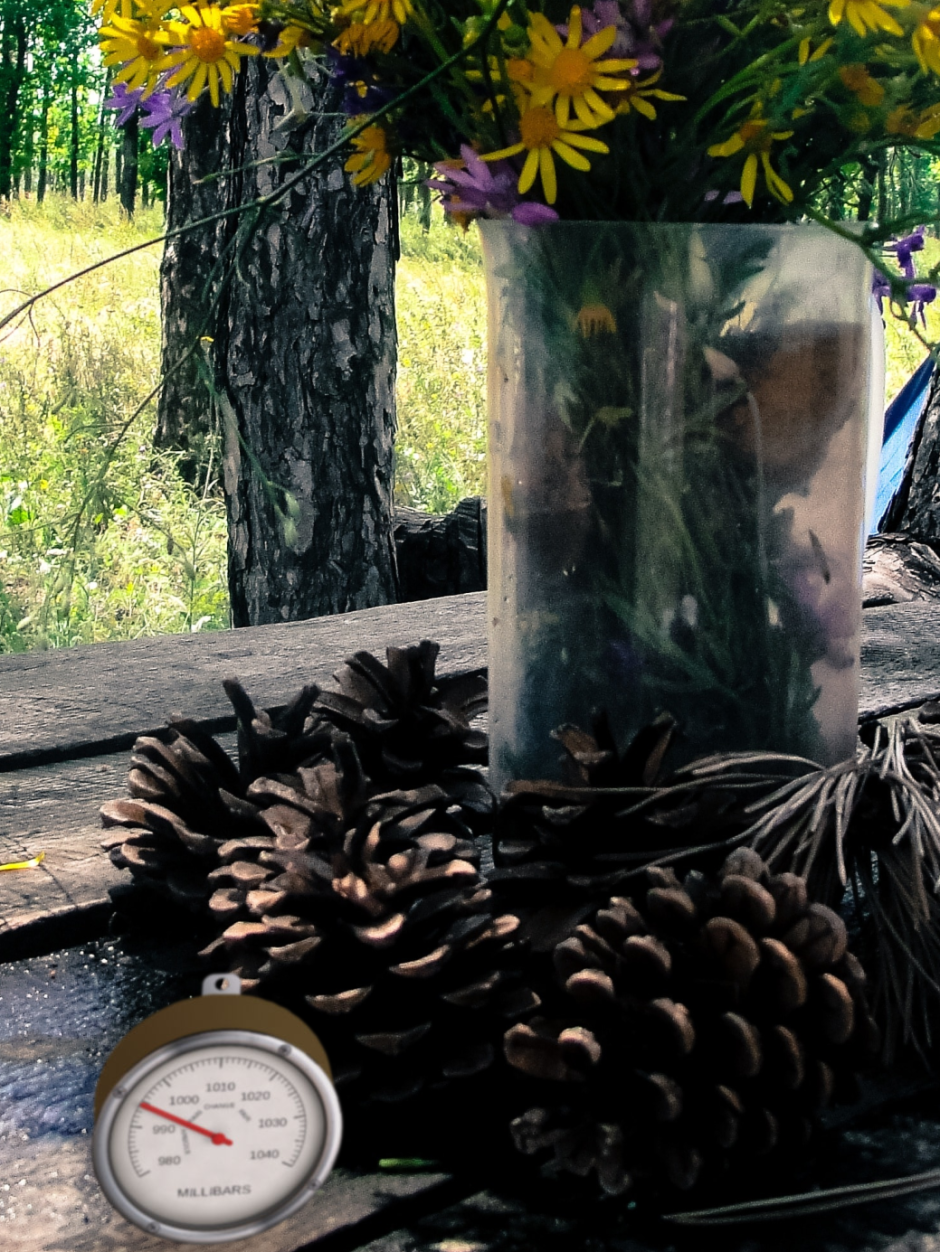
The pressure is mbar 995
